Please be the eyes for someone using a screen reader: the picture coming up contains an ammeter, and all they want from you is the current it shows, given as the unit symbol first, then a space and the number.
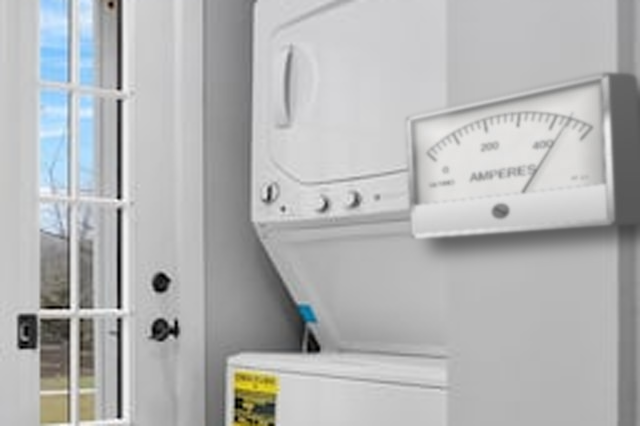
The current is A 440
